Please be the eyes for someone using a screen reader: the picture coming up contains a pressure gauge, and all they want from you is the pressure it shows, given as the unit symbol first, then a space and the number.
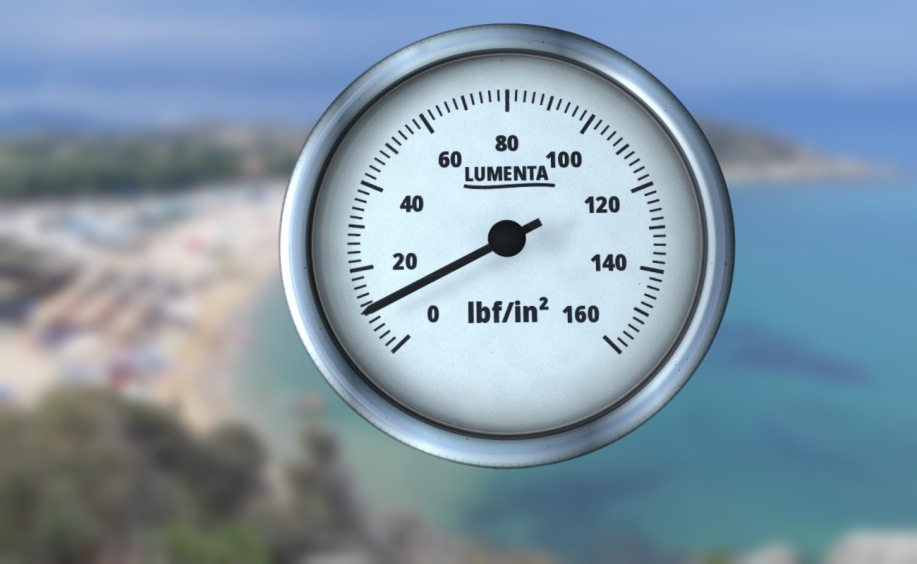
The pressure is psi 10
